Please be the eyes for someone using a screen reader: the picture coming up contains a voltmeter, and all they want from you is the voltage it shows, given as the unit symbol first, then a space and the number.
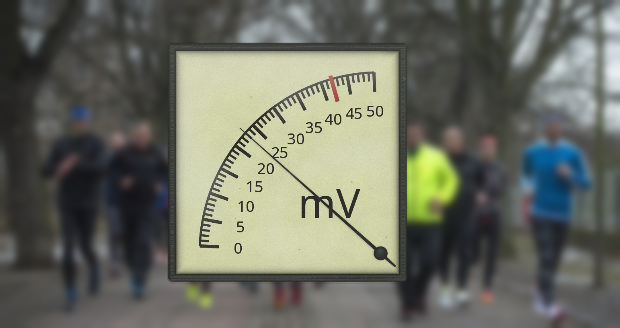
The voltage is mV 23
